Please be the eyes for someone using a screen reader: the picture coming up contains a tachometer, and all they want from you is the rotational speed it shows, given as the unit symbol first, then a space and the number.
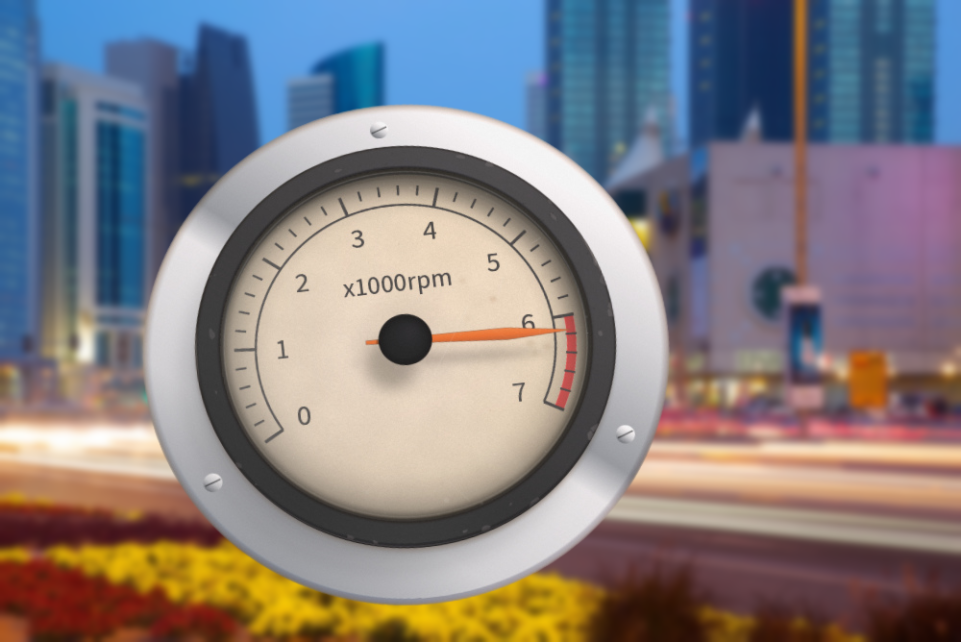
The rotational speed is rpm 6200
